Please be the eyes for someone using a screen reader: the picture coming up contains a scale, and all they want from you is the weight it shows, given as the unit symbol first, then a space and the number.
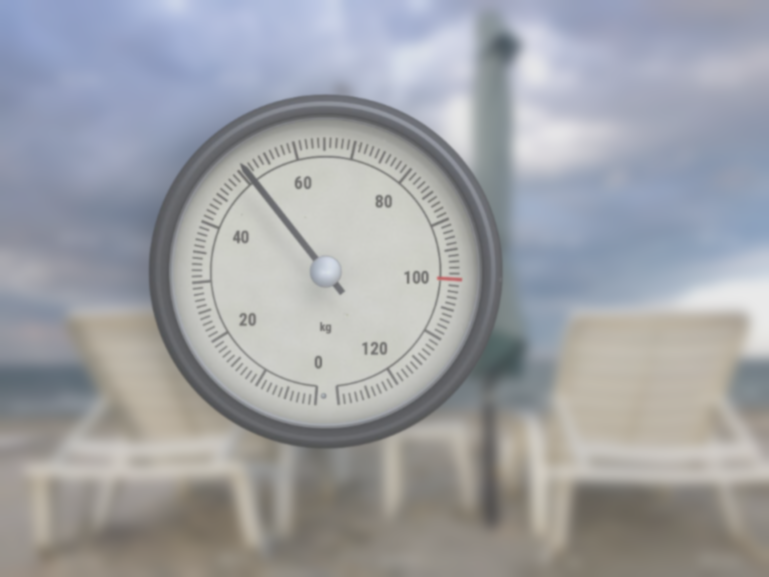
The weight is kg 51
